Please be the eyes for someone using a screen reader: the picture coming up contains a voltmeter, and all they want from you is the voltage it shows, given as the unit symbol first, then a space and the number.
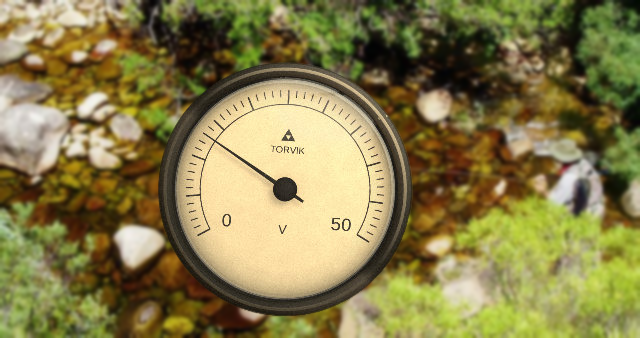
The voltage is V 13
